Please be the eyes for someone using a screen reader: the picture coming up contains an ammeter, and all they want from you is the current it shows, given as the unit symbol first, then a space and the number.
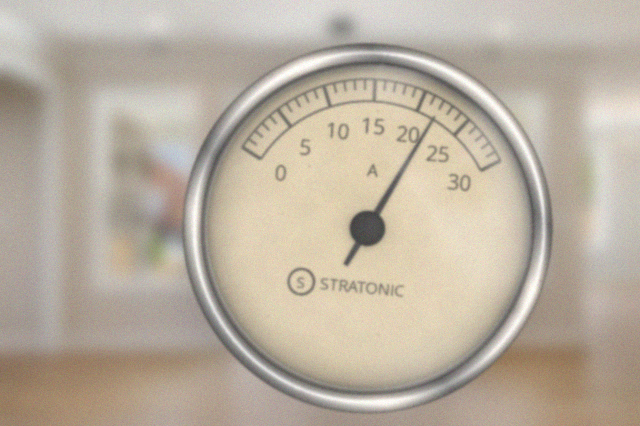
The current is A 22
